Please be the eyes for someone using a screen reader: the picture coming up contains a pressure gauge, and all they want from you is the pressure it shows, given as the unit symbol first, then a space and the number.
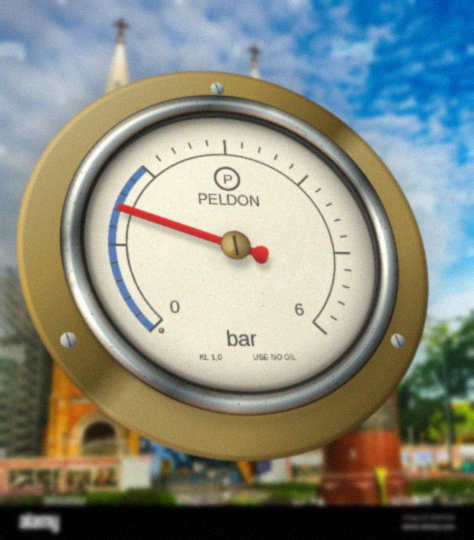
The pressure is bar 1.4
